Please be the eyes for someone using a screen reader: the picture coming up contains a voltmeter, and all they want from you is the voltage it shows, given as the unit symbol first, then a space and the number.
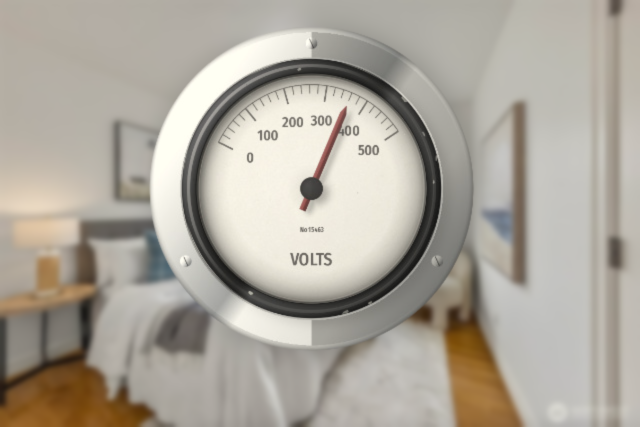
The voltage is V 360
